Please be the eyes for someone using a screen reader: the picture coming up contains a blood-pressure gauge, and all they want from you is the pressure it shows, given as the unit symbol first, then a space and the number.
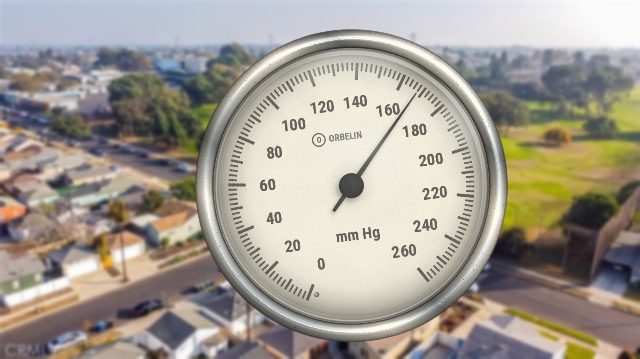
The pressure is mmHg 168
